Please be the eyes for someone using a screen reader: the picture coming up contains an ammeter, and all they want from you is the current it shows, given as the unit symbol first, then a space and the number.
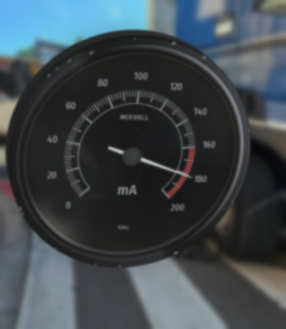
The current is mA 180
